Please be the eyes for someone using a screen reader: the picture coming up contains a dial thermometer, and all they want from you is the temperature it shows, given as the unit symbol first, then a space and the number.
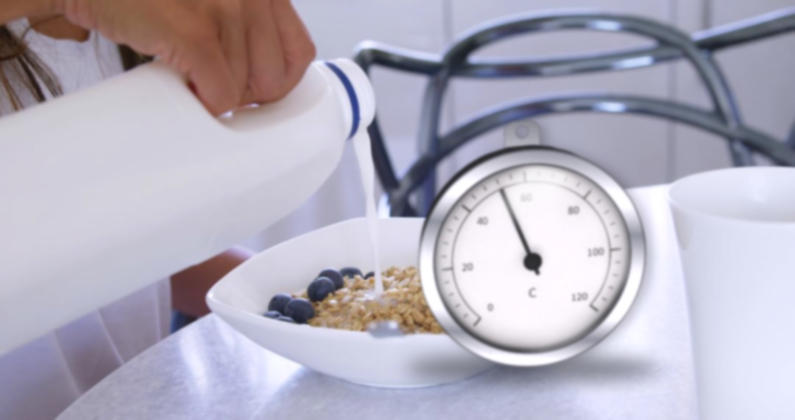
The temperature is °C 52
